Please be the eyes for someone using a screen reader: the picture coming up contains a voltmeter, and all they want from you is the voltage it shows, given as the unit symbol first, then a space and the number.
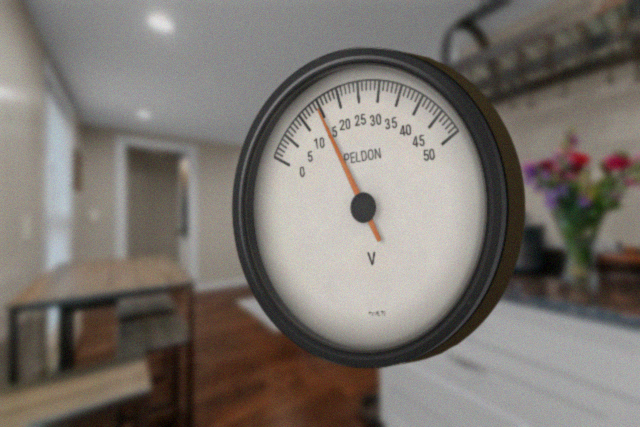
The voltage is V 15
